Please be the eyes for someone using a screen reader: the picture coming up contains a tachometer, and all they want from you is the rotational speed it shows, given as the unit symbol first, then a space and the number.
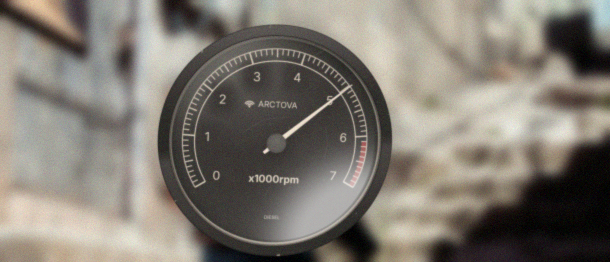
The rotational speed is rpm 5000
